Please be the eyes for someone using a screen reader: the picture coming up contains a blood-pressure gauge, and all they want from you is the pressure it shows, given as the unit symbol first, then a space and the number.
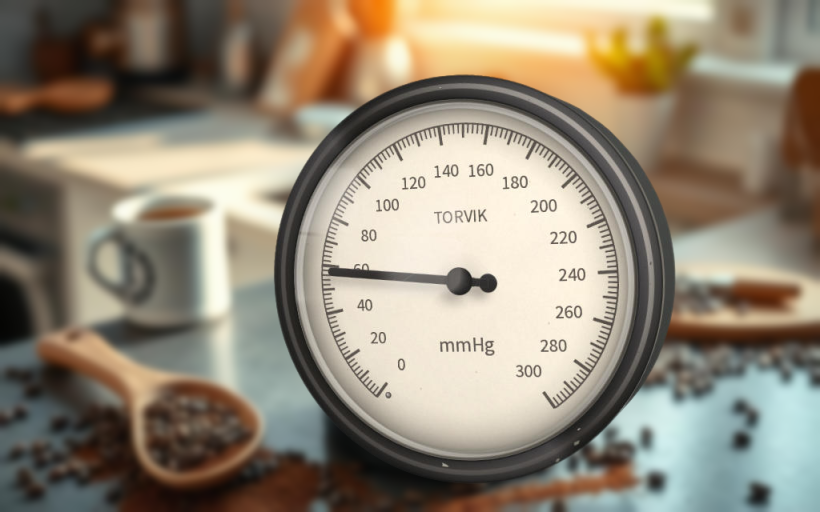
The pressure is mmHg 58
